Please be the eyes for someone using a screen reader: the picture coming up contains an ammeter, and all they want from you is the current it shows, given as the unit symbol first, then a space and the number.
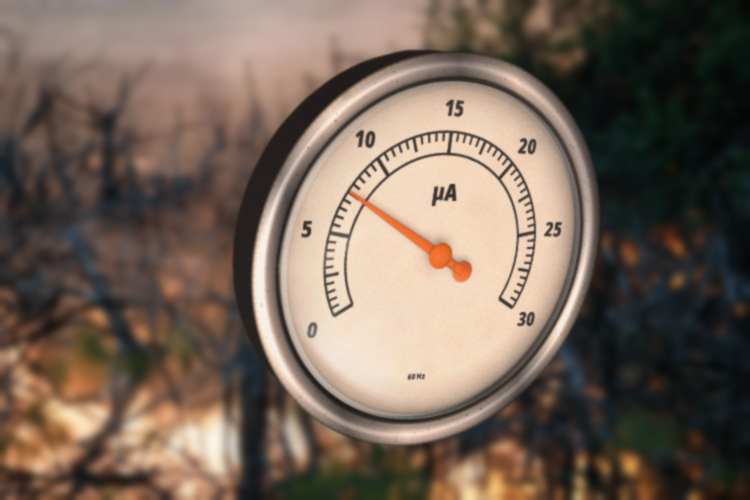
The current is µA 7.5
